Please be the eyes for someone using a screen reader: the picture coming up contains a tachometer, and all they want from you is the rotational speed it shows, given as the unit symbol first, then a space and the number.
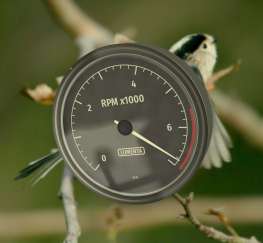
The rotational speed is rpm 6800
